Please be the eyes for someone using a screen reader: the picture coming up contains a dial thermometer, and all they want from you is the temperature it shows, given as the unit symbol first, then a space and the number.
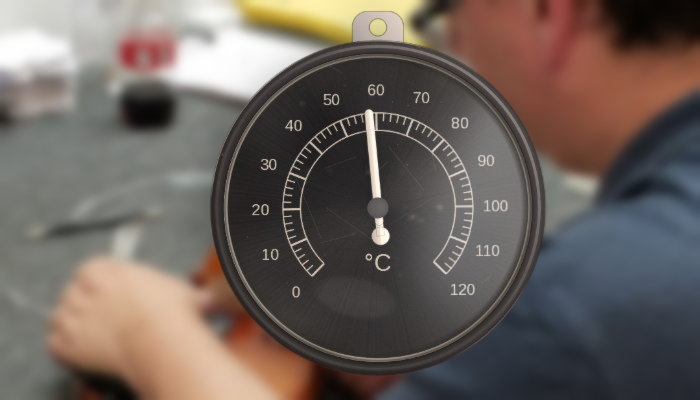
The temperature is °C 58
